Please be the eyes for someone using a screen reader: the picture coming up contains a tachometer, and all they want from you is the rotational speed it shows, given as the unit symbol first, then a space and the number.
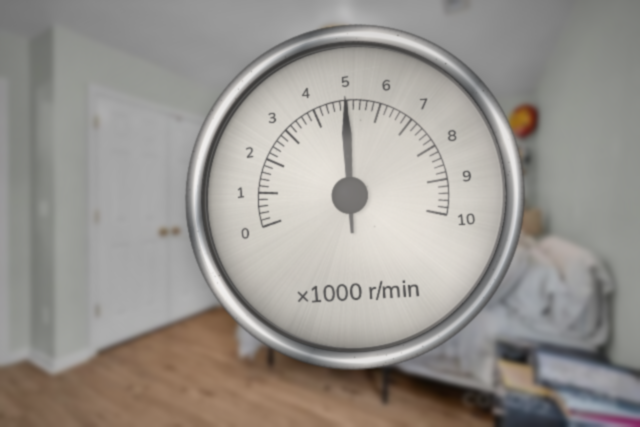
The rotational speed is rpm 5000
